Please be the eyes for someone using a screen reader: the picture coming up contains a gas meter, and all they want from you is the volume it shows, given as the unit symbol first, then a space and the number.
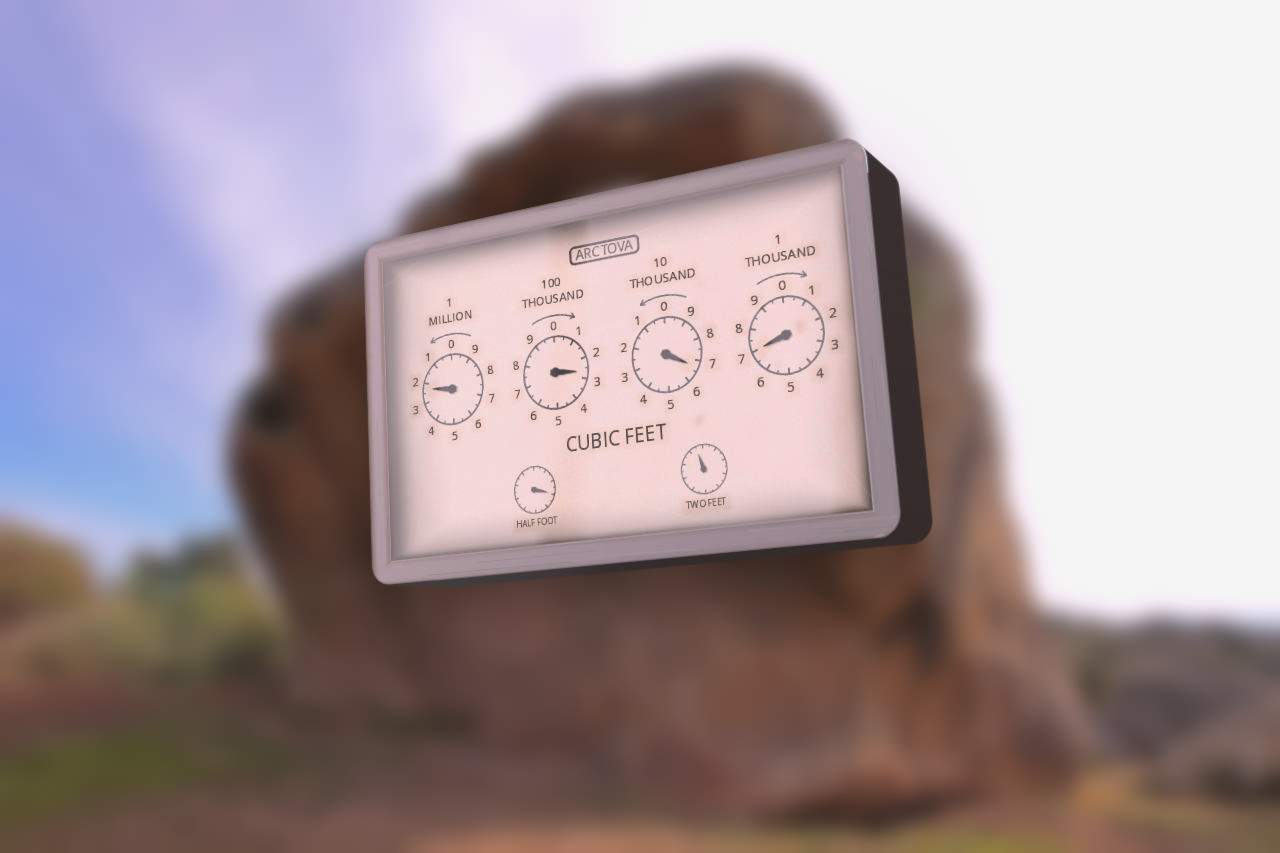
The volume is ft³ 226700
